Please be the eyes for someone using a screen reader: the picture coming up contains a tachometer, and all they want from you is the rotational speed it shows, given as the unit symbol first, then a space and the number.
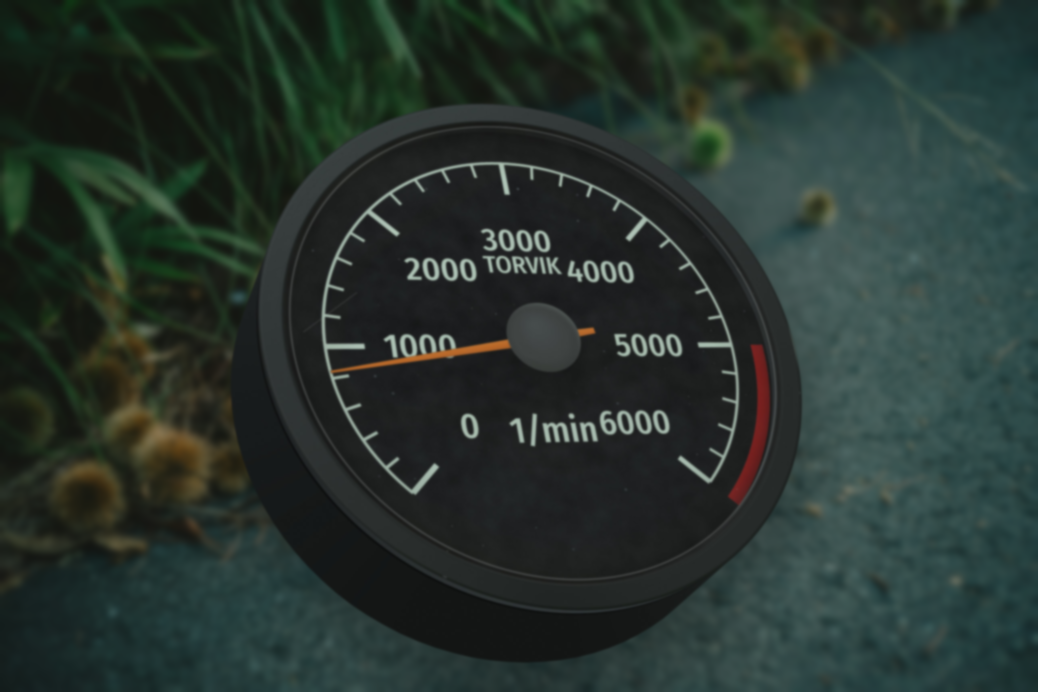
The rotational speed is rpm 800
